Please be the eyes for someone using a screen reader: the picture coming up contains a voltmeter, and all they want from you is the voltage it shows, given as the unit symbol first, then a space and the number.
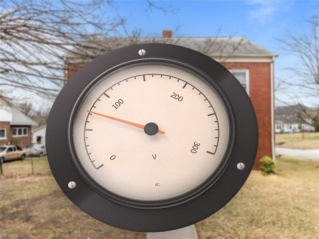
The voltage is V 70
